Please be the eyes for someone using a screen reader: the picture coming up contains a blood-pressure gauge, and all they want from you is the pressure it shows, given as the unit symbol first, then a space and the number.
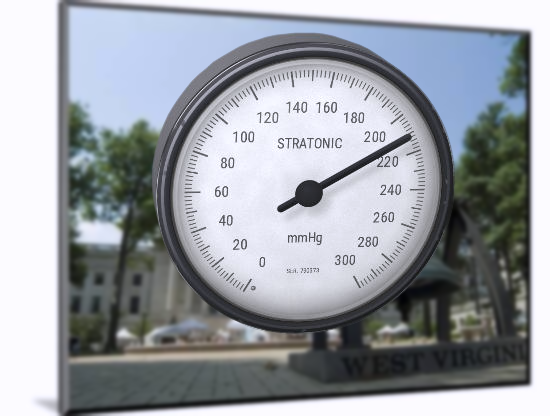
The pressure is mmHg 210
